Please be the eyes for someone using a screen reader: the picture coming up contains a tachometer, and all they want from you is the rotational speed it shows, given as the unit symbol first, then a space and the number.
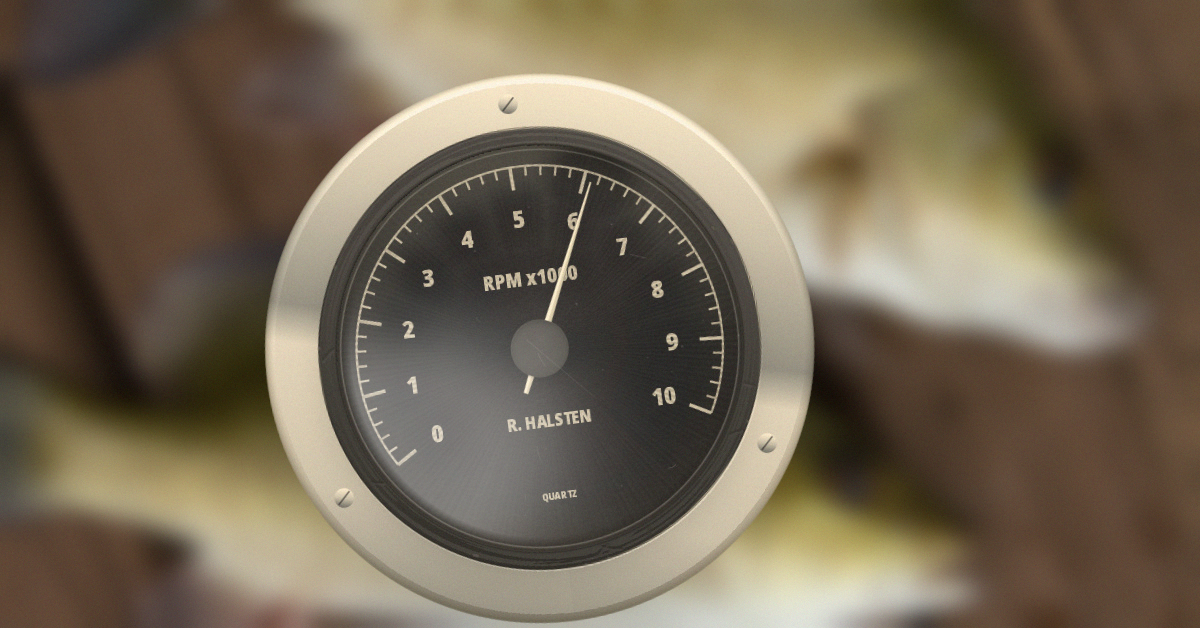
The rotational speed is rpm 6100
